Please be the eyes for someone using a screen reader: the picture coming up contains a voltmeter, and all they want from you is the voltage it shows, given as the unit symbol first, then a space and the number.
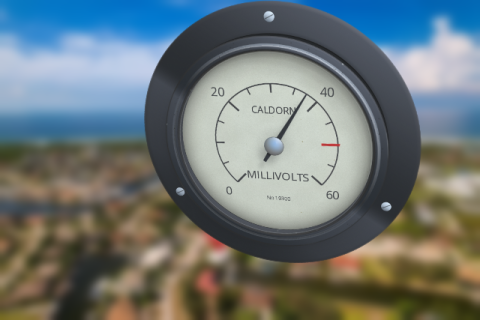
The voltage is mV 37.5
